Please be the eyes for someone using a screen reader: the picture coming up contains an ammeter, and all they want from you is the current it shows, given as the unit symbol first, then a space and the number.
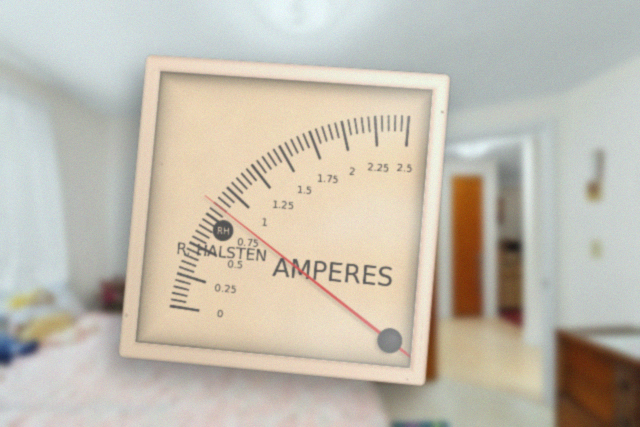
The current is A 0.85
